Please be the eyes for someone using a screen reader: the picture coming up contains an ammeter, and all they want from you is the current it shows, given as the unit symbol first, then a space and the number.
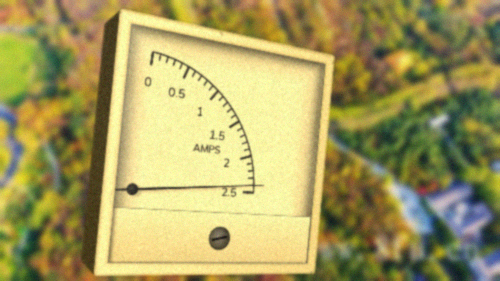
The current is A 2.4
